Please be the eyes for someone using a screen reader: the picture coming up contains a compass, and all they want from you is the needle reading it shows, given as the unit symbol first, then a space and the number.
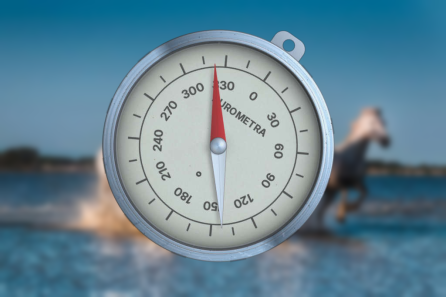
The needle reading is ° 322.5
